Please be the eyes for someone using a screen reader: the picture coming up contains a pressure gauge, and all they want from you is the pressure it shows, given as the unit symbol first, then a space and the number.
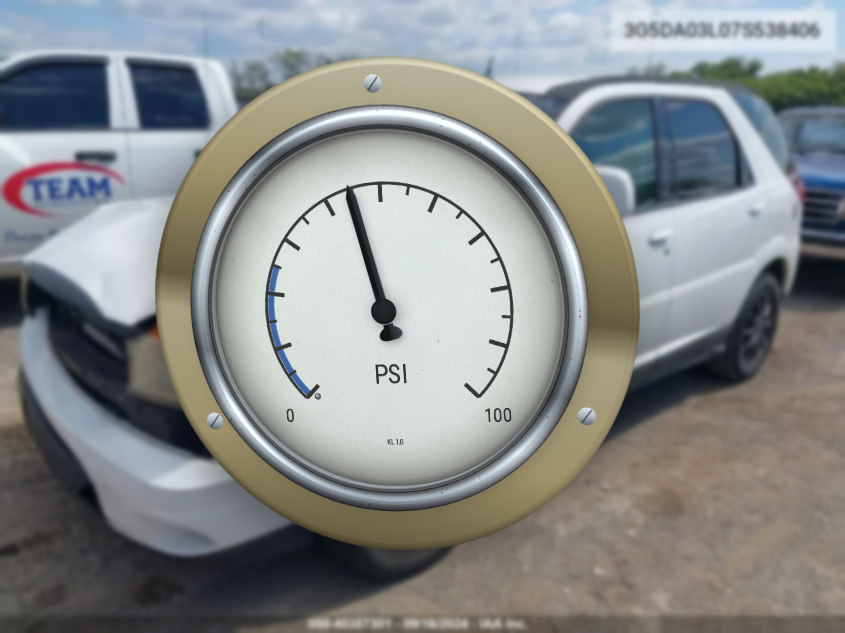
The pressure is psi 45
